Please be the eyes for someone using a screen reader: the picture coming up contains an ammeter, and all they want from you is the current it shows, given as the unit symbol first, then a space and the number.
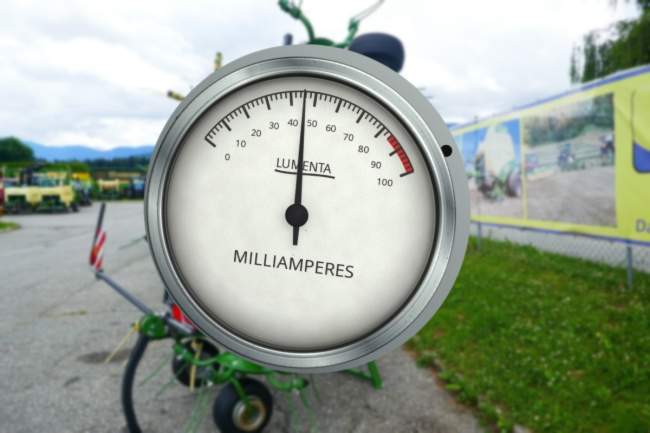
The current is mA 46
